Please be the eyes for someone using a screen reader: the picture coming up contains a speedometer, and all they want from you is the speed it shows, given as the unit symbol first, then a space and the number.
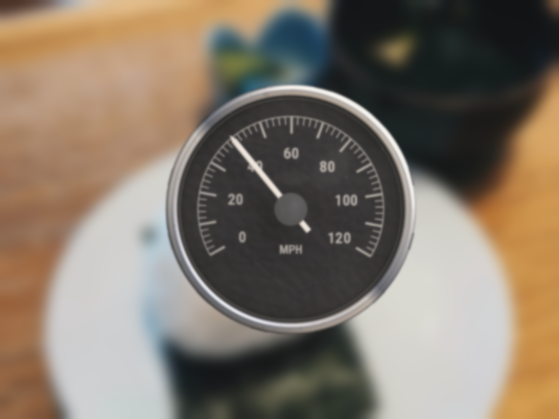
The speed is mph 40
